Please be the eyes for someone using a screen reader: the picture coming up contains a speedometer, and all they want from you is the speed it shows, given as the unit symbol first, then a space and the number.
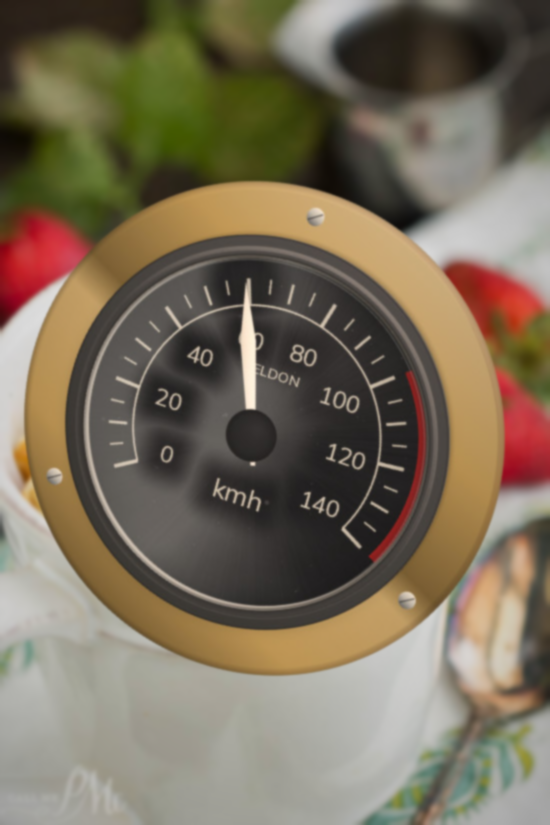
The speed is km/h 60
